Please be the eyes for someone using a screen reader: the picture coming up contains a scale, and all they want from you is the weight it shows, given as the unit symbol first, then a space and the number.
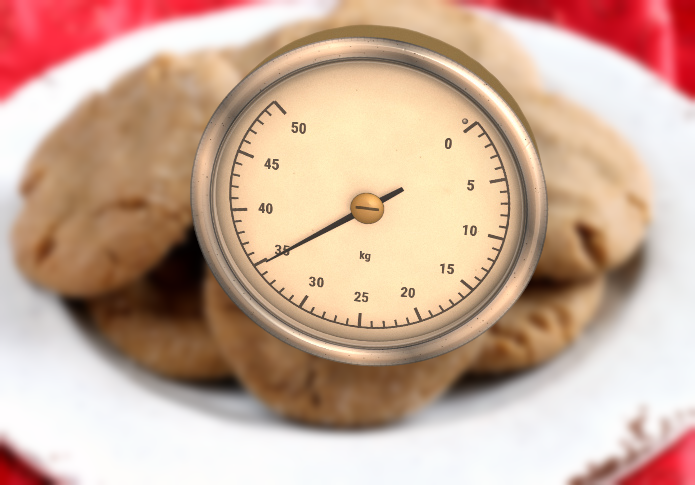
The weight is kg 35
